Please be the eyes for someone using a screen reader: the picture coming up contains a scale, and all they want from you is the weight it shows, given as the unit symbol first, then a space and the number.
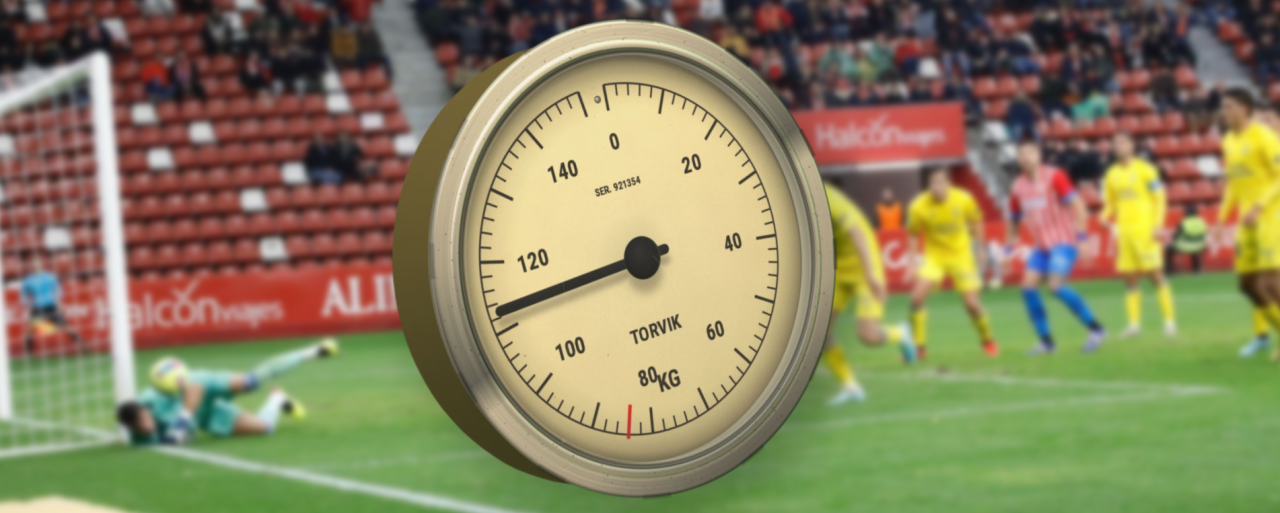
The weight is kg 113
